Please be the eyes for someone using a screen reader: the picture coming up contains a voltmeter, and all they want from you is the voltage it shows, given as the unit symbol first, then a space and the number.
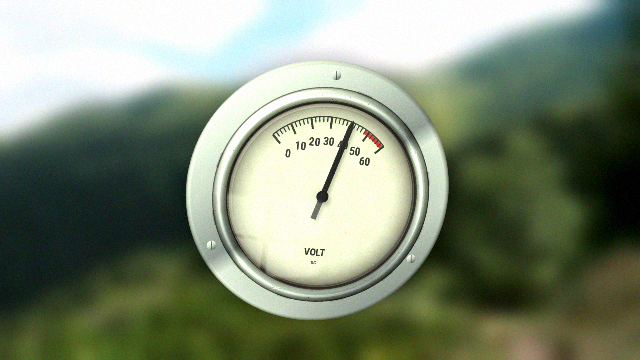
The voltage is V 40
